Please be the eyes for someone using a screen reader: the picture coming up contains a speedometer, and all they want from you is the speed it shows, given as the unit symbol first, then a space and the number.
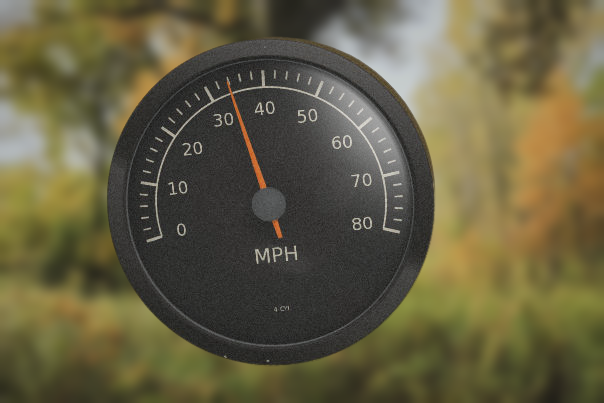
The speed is mph 34
